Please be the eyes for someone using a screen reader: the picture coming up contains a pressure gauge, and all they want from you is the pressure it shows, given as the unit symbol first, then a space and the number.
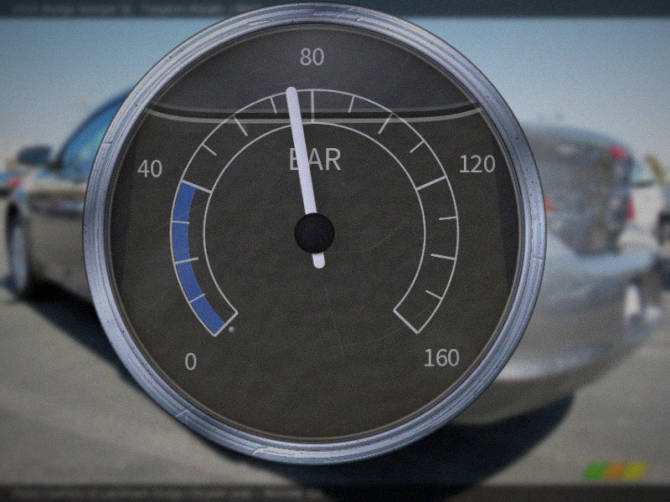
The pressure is bar 75
